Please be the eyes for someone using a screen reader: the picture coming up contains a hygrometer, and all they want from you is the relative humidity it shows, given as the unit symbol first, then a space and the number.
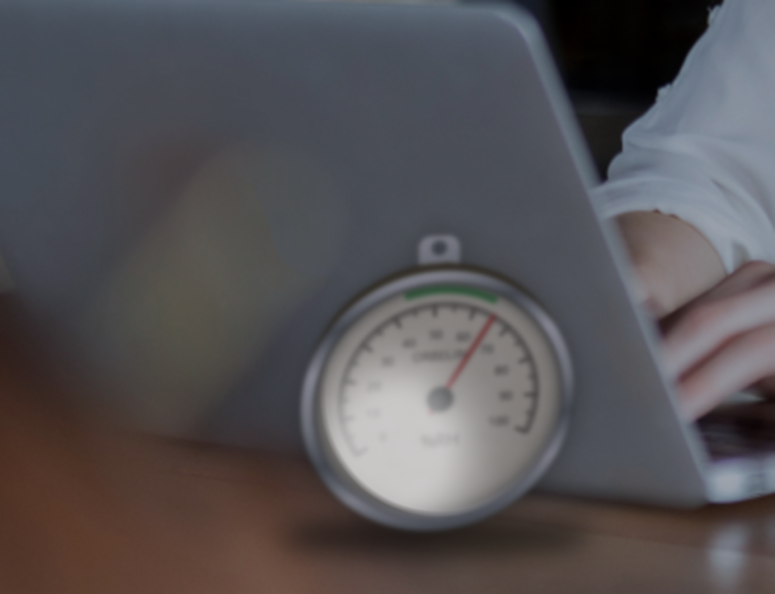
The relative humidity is % 65
